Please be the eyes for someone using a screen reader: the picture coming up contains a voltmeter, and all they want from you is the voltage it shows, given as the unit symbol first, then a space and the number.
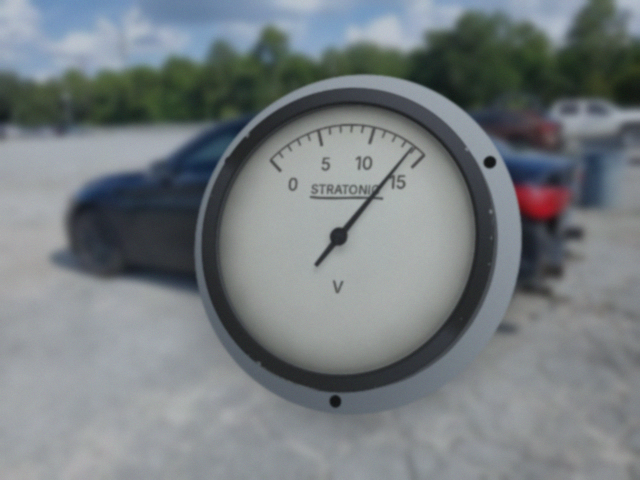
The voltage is V 14
